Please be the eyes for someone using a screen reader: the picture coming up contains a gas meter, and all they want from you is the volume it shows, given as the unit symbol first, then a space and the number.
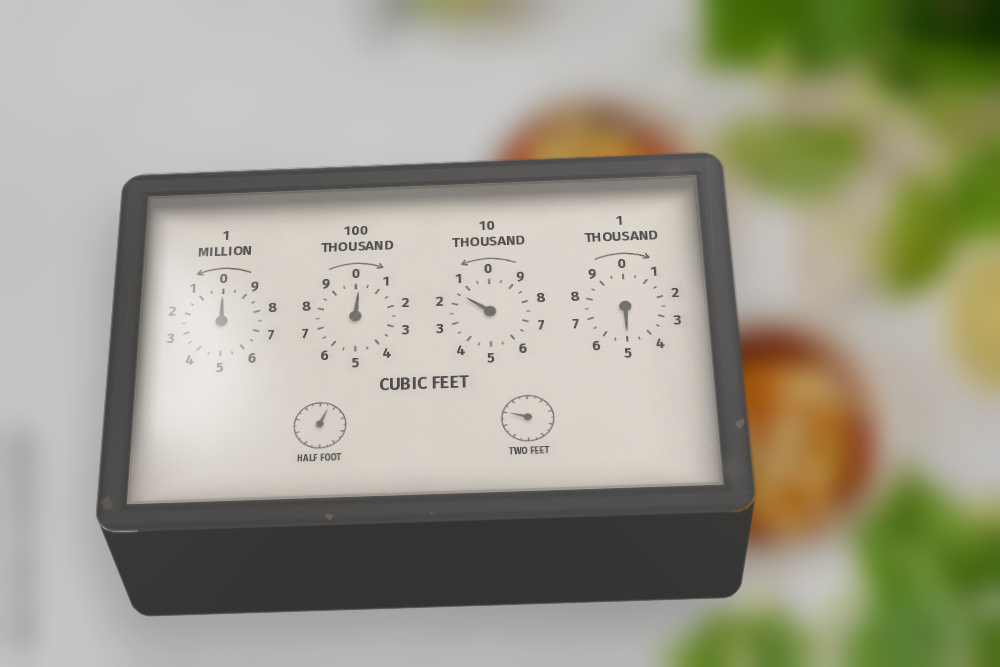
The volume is ft³ 1500
